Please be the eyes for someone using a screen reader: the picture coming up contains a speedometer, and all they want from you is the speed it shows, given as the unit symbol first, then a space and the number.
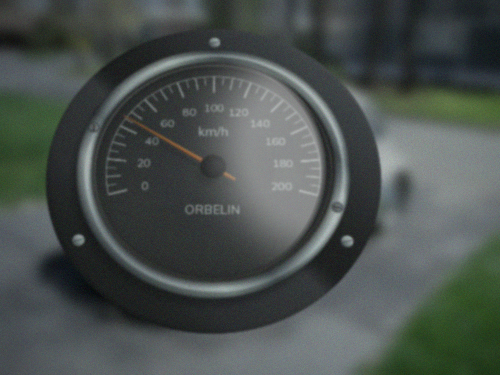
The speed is km/h 45
